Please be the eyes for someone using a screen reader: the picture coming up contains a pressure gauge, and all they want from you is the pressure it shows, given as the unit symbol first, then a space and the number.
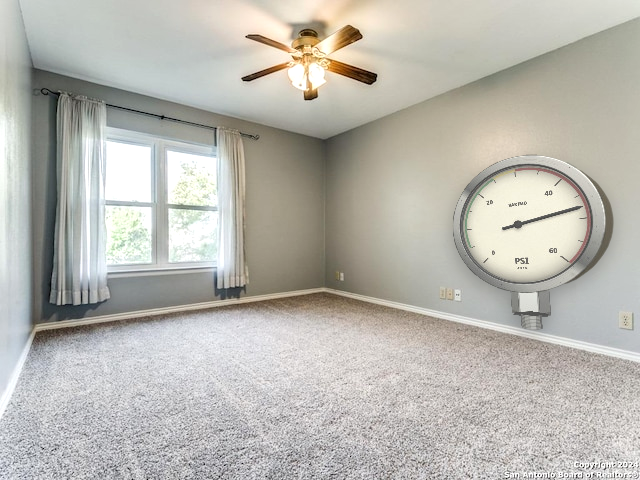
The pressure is psi 47.5
